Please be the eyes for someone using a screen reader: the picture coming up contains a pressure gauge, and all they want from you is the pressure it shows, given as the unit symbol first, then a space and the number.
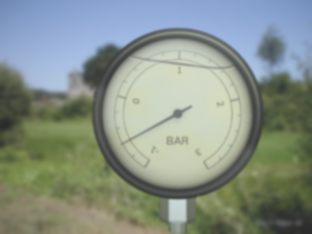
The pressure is bar -0.6
